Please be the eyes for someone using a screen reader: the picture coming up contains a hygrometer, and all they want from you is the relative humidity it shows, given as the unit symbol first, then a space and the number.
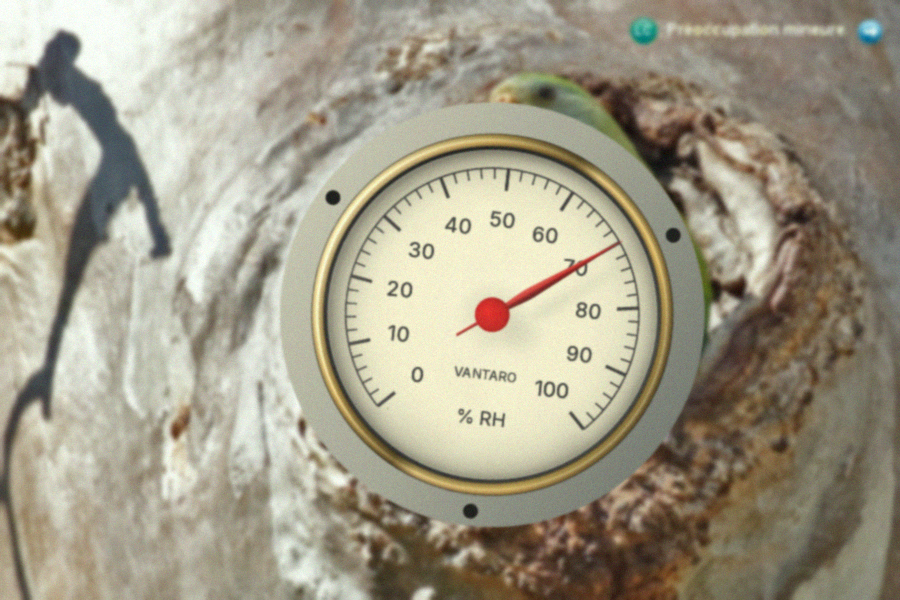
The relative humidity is % 70
